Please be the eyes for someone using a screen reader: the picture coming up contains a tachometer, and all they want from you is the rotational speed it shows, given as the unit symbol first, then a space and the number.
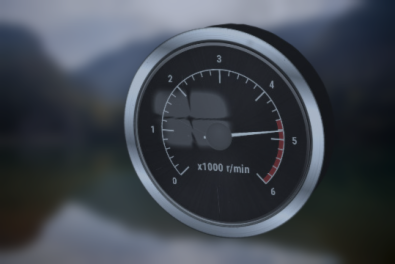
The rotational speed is rpm 4800
